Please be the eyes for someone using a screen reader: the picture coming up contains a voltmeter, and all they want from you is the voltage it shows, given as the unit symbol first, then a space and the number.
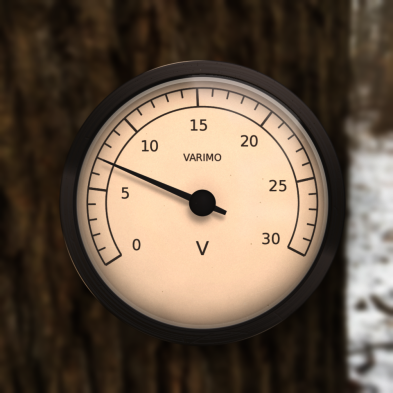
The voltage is V 7
